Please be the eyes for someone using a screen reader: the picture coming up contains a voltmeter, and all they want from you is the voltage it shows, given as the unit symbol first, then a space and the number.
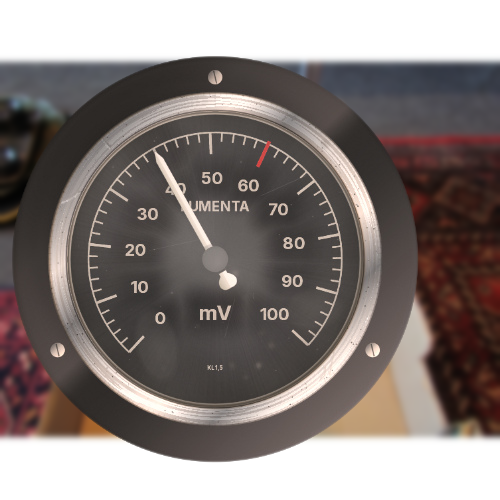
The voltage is mV 40
